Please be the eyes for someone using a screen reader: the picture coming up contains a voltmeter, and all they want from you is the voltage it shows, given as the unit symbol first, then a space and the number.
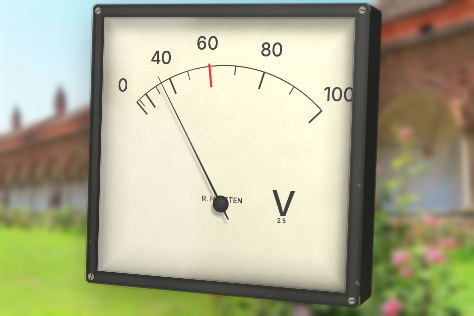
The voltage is V 35
